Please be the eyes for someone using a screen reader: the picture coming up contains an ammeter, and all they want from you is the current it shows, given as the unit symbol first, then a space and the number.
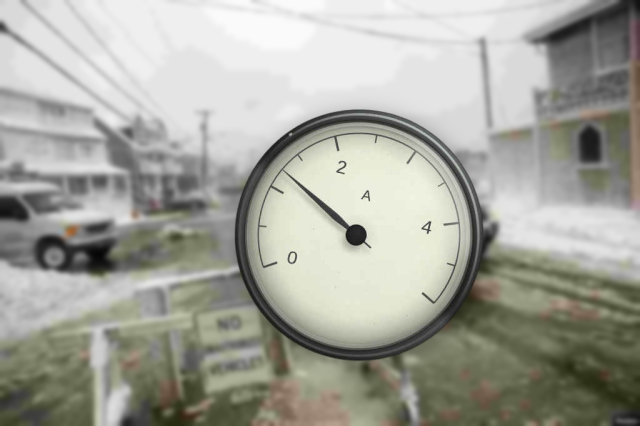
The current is A 1.25
